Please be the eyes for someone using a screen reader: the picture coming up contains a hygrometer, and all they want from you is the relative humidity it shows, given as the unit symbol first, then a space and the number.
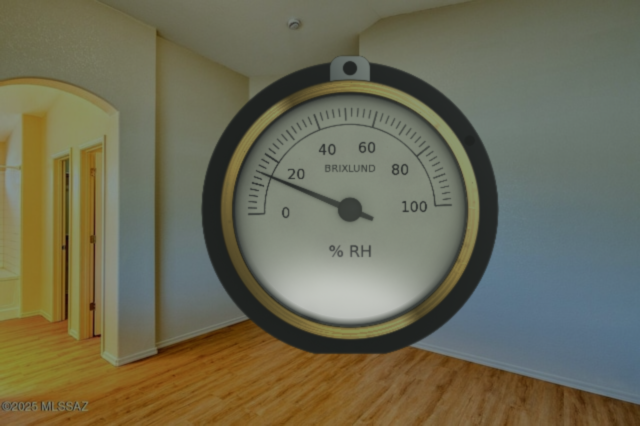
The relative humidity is % 14
